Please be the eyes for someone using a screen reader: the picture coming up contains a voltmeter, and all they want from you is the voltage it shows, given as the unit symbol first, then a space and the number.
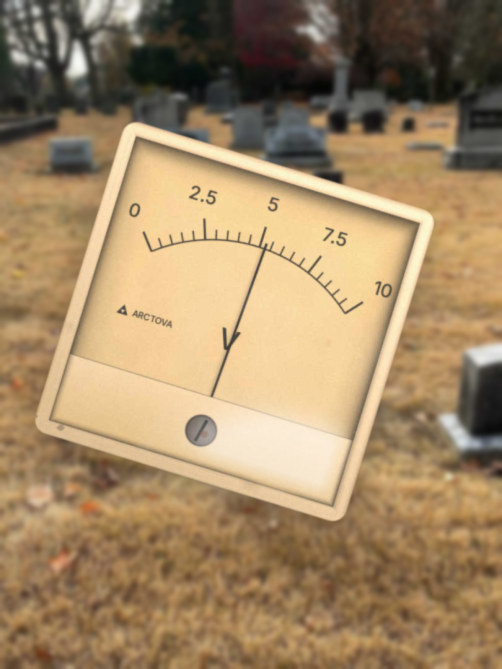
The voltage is V 5.25
